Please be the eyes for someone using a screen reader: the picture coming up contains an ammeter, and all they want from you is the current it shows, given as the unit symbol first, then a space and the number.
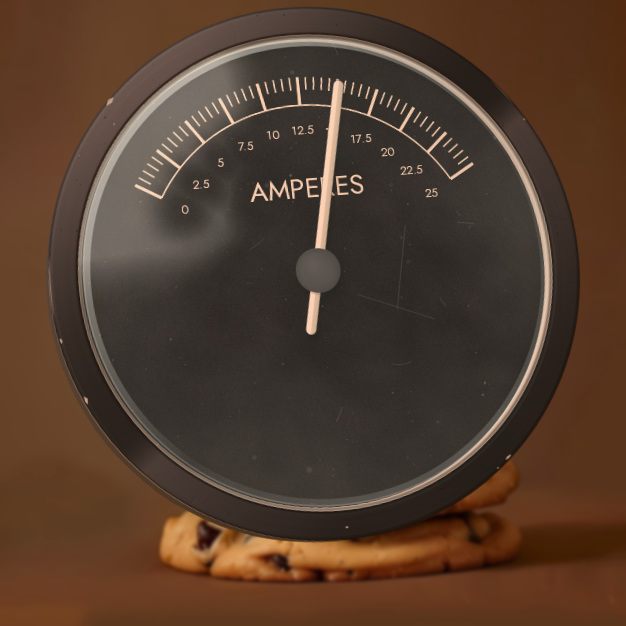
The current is A 15
